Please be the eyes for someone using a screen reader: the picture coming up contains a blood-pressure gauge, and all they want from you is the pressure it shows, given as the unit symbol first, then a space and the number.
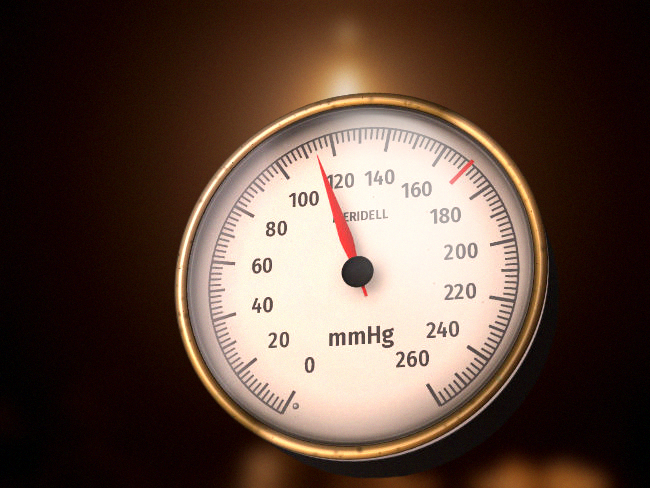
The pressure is mmHg 114
